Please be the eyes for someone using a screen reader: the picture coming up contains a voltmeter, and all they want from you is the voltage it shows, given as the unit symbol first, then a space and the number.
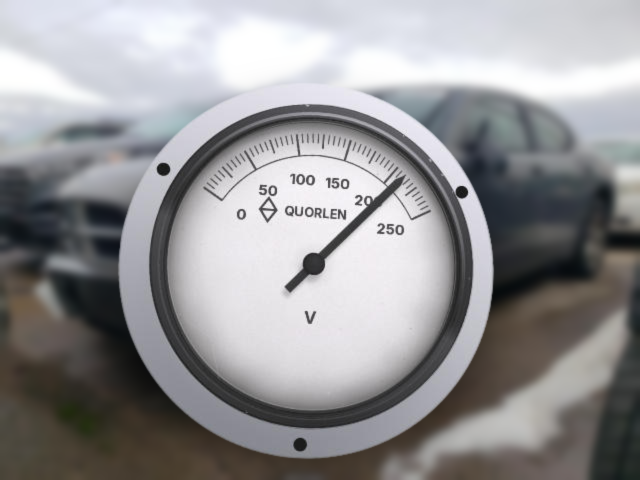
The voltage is V 210
